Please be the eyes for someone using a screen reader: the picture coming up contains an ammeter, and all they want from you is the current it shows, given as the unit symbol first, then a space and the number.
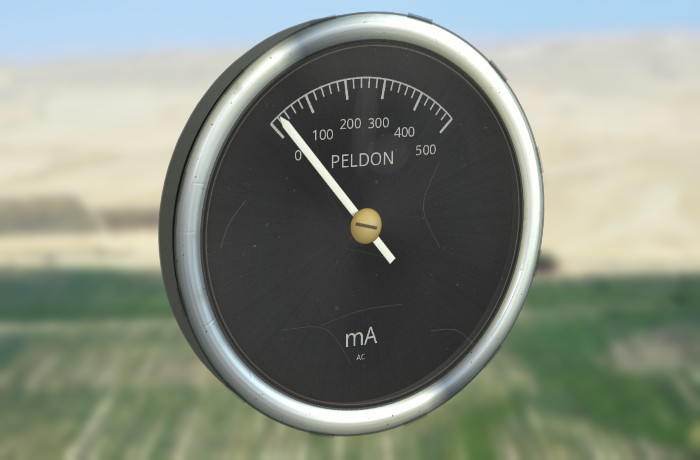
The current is mA 20
